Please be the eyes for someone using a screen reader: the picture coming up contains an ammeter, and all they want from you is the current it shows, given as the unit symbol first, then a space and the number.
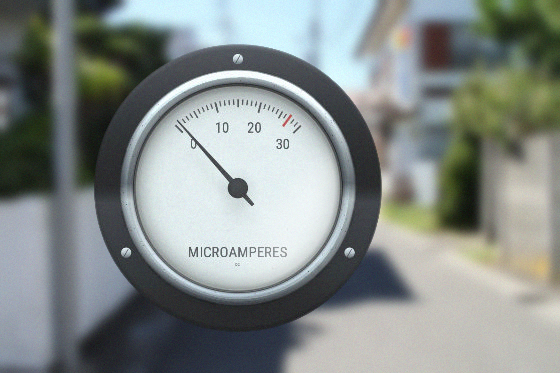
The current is µA 1
